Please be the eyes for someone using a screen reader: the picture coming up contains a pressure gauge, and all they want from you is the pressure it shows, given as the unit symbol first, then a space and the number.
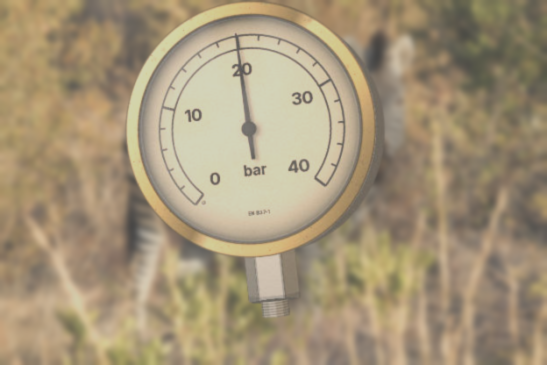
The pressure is bar 20
